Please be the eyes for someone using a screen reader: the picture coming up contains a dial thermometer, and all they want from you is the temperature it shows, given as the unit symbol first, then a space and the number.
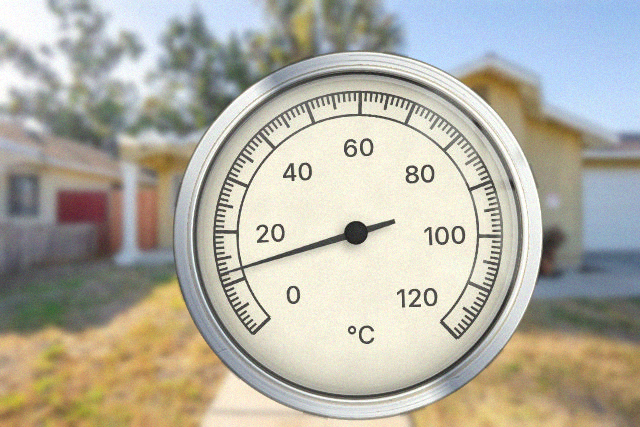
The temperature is °C 12
